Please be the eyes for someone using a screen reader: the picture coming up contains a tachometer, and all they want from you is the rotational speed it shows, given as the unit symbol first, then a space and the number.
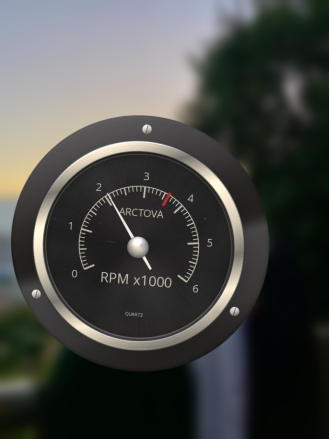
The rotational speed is rpm 2100
